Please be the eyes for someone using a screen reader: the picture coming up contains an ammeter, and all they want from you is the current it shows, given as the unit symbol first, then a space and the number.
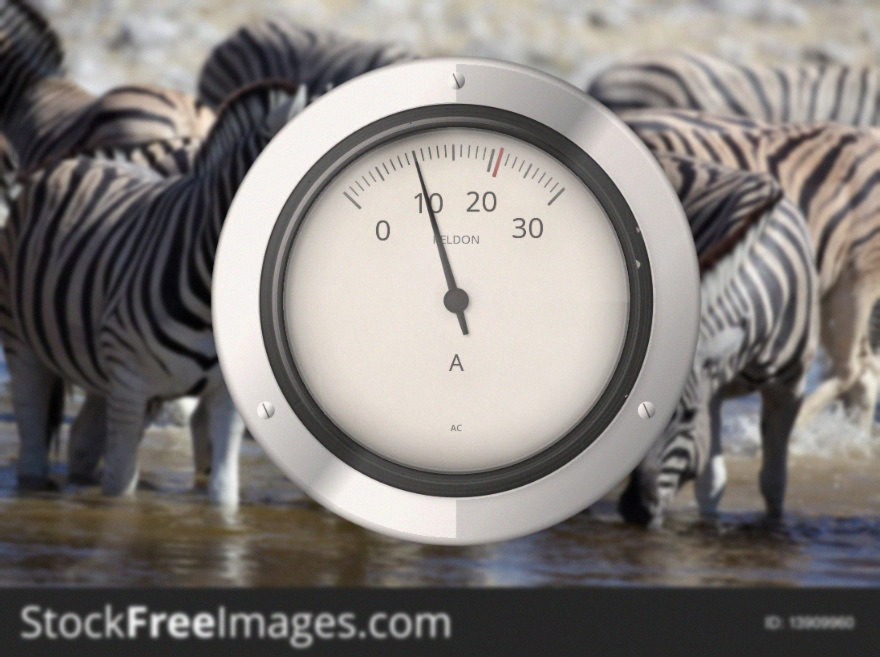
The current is A 10
